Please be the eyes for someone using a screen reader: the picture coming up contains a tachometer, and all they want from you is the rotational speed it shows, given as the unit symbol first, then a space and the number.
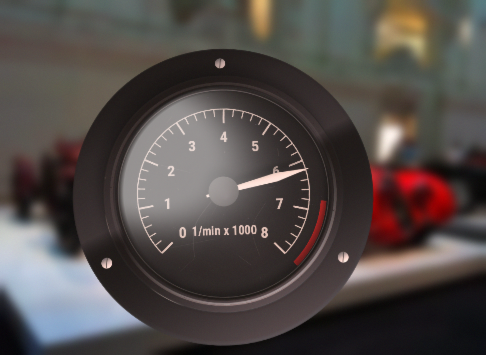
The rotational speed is rpm 6200
